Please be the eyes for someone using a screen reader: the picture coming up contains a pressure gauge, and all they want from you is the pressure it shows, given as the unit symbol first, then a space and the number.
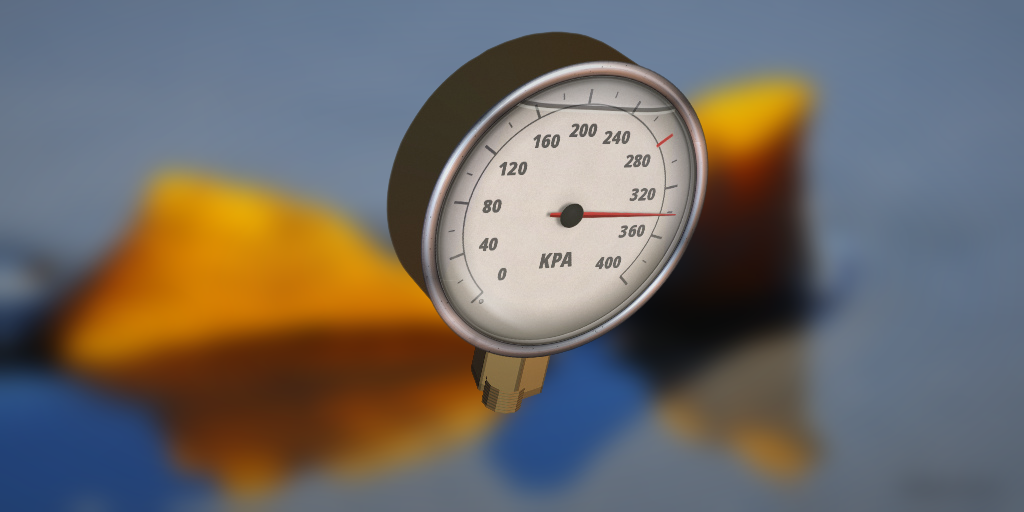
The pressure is kPa 340
